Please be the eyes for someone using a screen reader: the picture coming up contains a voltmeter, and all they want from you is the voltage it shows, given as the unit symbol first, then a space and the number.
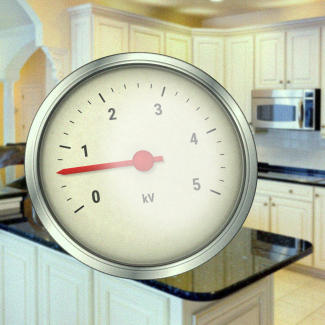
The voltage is kV 0.6
